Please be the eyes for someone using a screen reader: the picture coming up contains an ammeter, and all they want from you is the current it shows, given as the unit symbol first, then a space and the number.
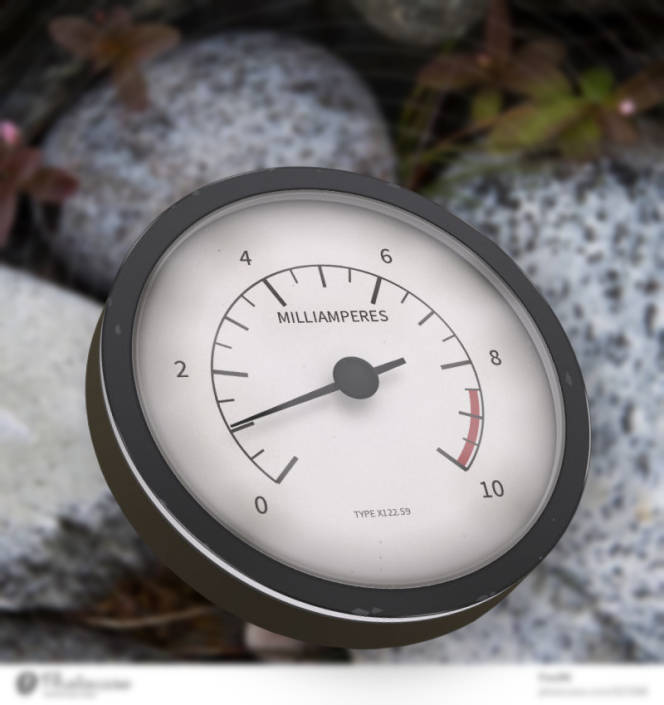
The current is mA 1
